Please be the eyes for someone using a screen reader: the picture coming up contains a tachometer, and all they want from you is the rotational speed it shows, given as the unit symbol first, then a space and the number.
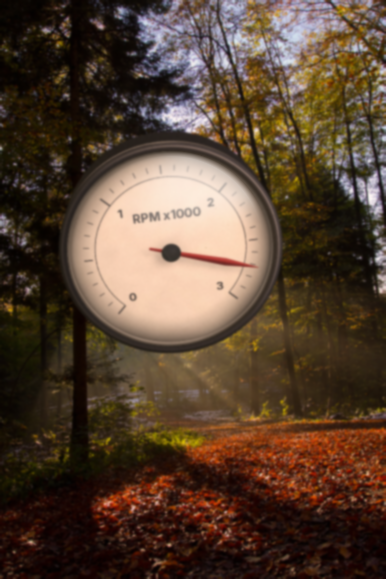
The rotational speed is rpm 2700
